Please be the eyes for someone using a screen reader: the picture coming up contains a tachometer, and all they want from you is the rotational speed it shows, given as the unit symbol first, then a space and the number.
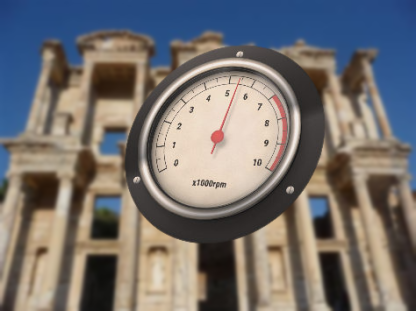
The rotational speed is rpm 5500
